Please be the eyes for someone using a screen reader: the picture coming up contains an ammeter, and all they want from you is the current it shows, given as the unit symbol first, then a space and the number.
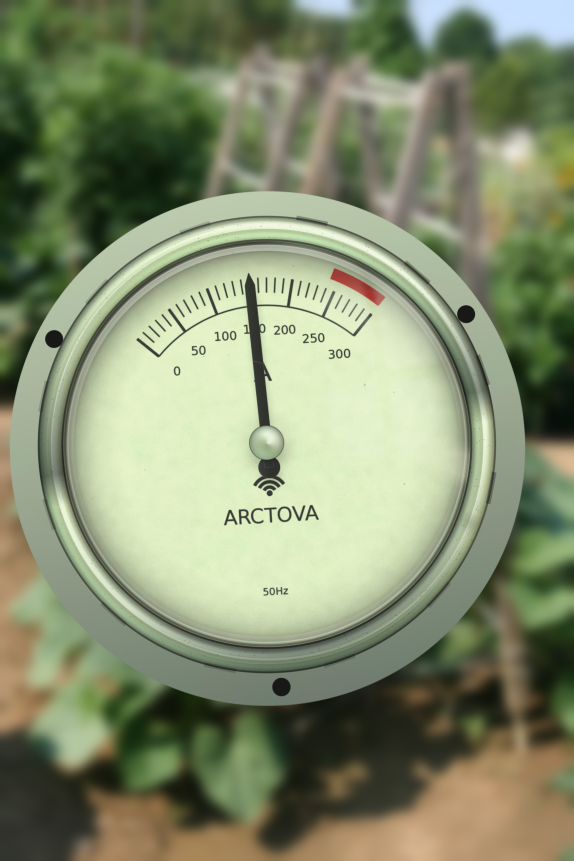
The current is A 150
